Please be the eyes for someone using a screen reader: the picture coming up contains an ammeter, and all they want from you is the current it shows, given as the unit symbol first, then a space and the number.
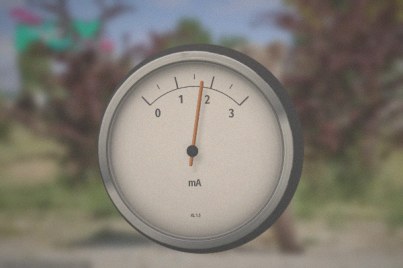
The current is mA 1.75
